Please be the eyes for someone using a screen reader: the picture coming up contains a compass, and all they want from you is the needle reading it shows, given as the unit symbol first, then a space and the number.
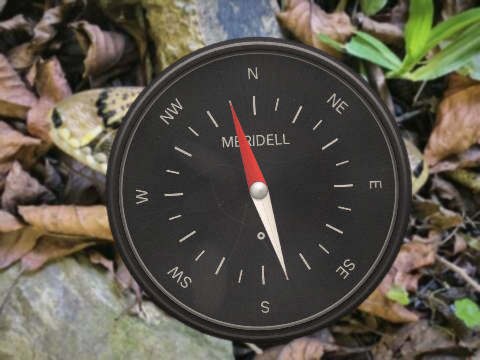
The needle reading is ° 345
